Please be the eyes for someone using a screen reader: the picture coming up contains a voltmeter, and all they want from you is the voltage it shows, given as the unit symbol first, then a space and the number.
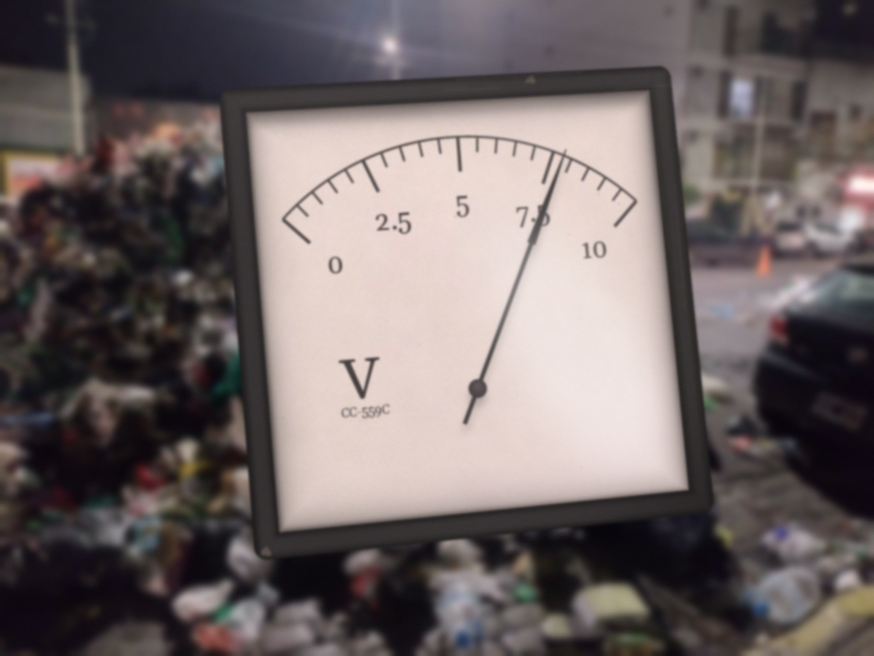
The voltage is V 7.75
